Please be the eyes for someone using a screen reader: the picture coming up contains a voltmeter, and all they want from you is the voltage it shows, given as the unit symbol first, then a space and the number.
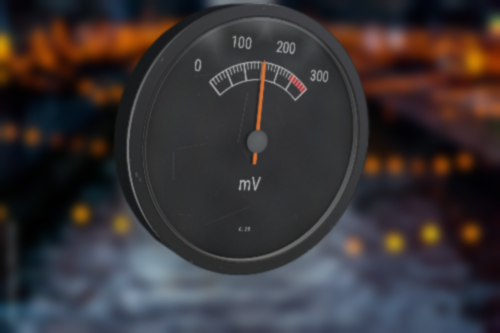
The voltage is mV 150
